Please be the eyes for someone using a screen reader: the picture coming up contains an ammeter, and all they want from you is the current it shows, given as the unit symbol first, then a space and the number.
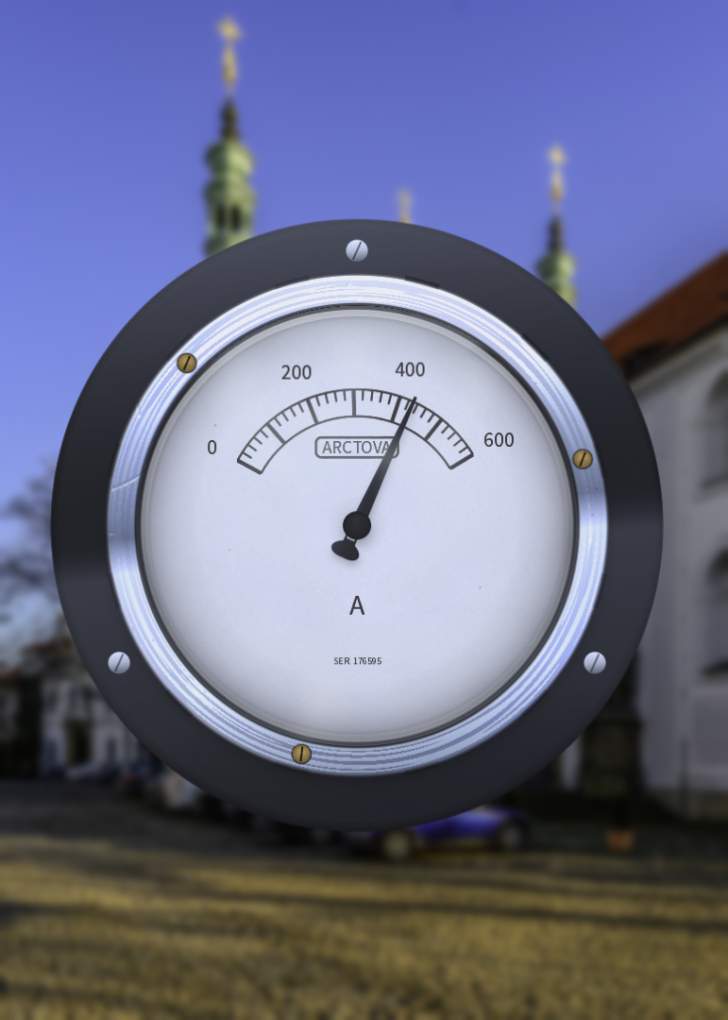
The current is A 430
